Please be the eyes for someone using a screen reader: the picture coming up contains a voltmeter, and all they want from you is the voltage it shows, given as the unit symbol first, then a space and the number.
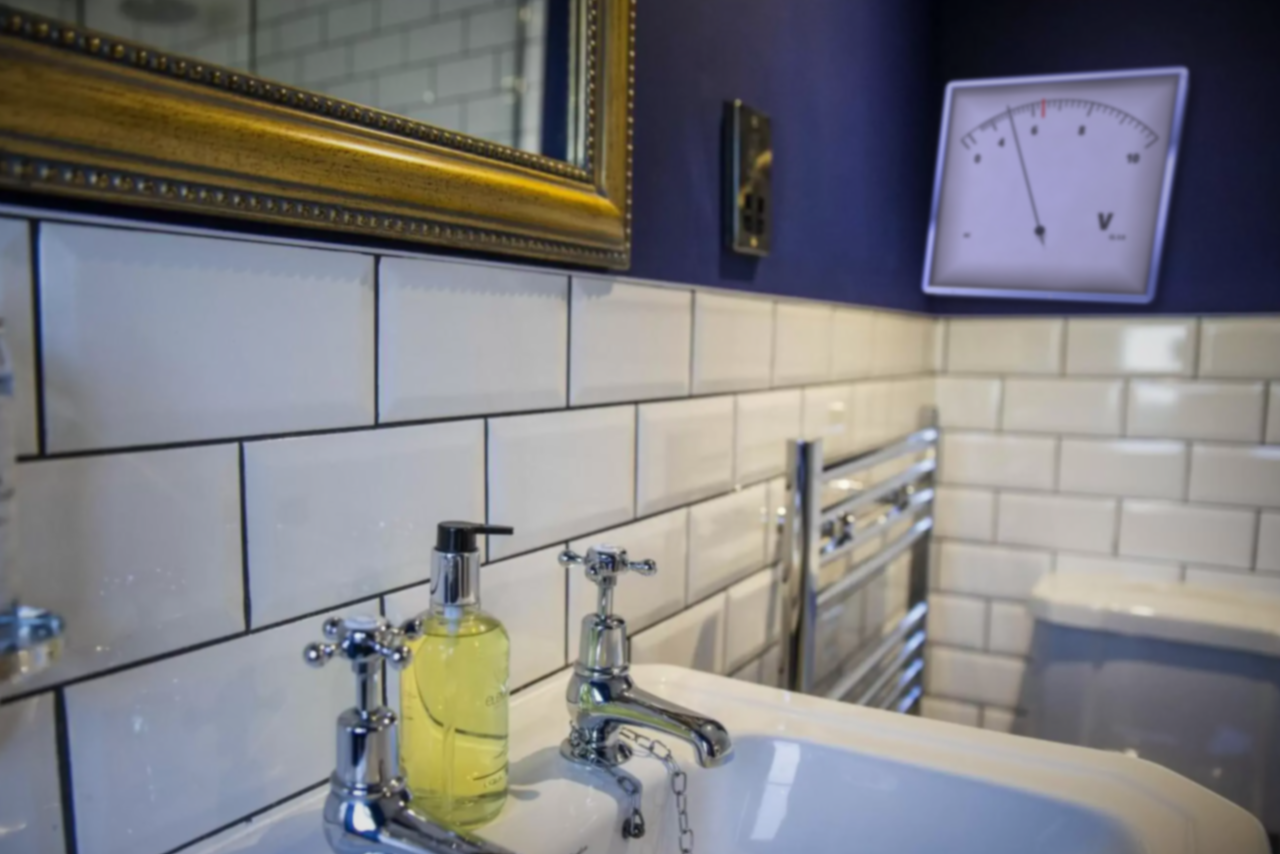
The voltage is V 5
